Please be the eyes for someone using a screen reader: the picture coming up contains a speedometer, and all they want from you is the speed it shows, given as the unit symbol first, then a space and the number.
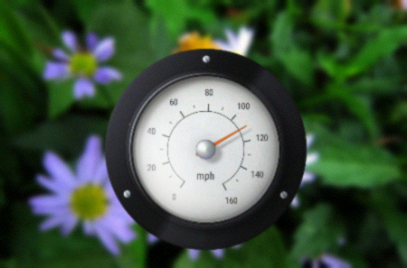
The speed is mph 110
